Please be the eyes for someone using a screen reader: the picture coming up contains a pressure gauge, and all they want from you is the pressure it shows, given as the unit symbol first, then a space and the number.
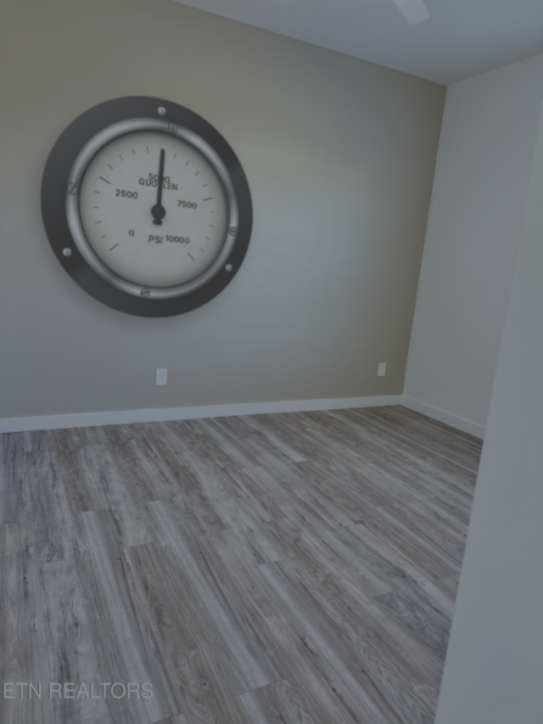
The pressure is psi 5000
